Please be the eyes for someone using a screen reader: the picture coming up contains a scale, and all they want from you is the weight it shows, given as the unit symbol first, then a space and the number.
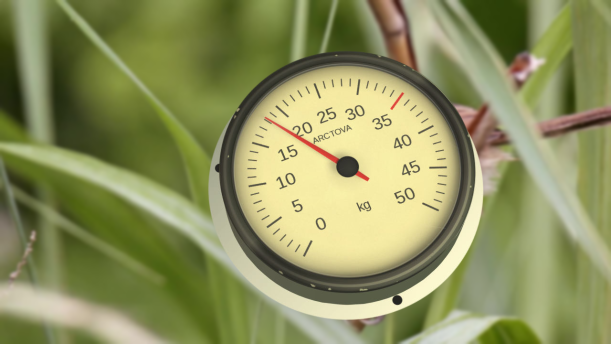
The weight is kg 18
